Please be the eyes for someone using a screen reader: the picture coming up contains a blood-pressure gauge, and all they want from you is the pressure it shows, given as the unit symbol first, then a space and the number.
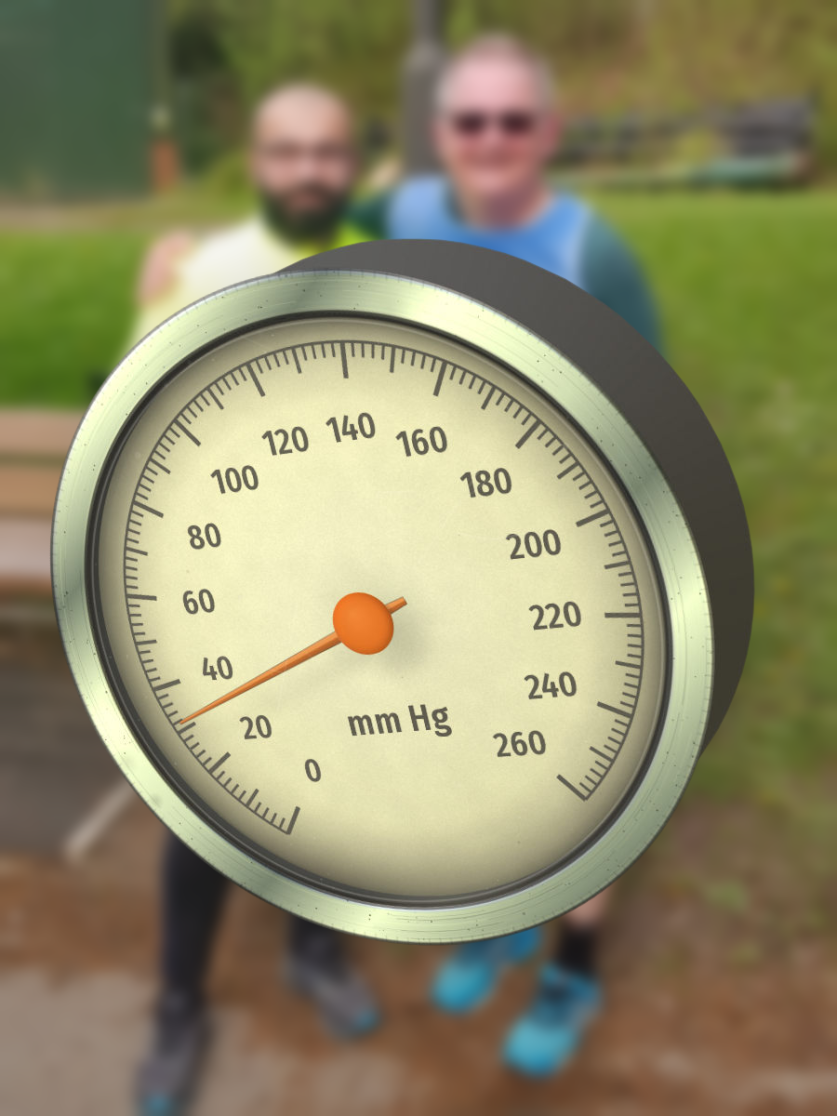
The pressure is mmHg 32
